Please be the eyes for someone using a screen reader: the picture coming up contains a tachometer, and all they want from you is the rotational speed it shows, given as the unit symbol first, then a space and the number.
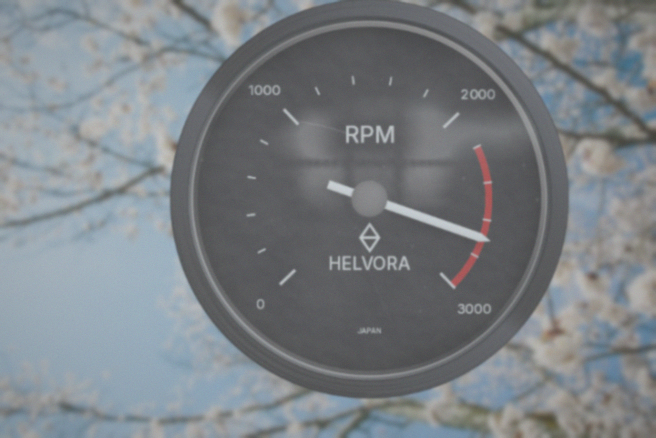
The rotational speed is rpm 2700
